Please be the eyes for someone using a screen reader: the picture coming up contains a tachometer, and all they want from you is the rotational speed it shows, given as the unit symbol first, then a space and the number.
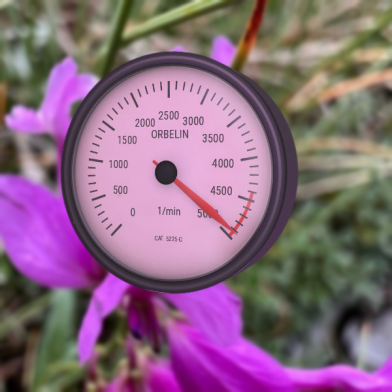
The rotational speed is rpm 4900
